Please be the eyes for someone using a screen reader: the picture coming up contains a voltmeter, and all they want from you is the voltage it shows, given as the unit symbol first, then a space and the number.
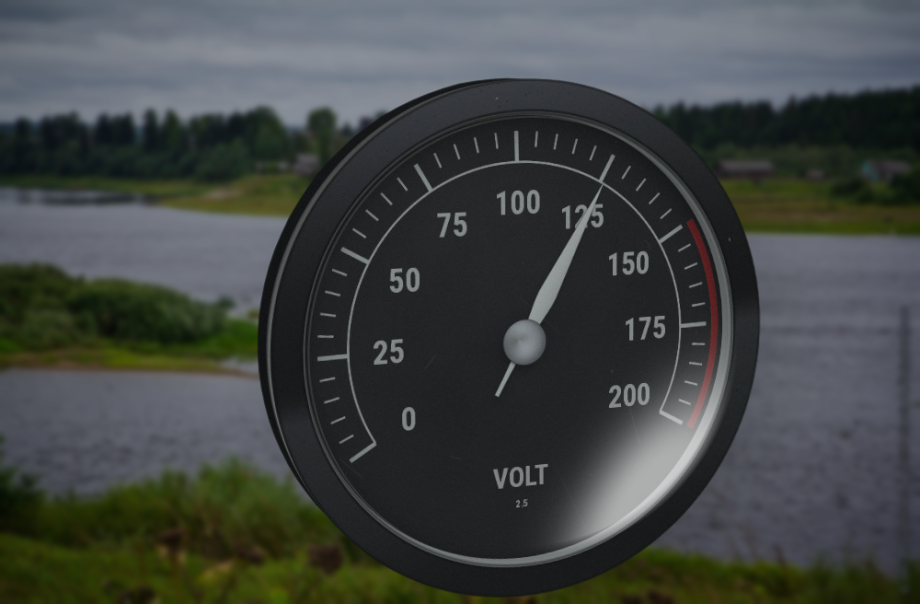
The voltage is V 125
